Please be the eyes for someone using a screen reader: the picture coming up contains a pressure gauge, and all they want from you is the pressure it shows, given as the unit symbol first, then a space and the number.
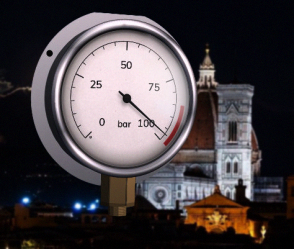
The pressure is bar 97.5
